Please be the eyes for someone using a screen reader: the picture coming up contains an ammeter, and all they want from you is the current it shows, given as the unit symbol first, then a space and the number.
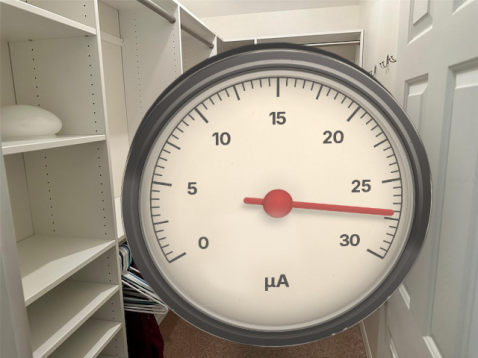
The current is µA 27
